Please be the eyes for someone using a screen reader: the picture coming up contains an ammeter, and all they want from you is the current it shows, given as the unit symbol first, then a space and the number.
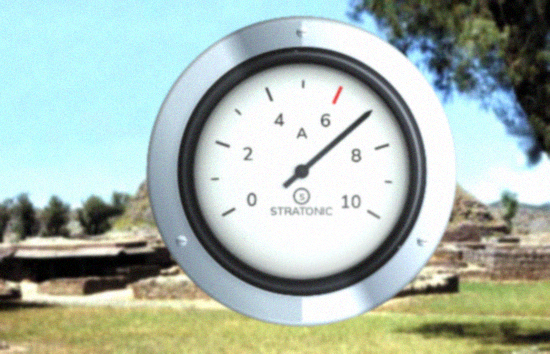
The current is A 7
